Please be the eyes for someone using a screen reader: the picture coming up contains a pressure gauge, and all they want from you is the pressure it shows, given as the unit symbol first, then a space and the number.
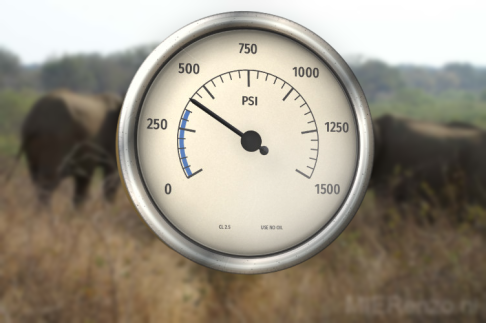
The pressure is psi 400
